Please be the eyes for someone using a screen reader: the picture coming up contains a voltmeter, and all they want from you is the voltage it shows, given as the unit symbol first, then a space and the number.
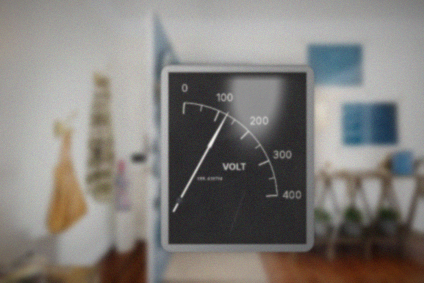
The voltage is V 125
